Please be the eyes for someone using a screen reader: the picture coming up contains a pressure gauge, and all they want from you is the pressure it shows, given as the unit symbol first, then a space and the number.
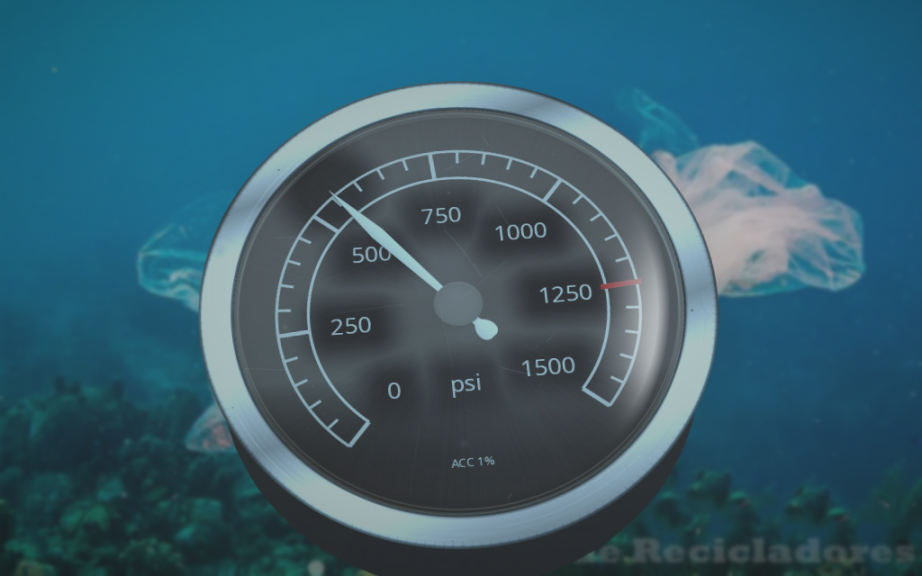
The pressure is psi 550
